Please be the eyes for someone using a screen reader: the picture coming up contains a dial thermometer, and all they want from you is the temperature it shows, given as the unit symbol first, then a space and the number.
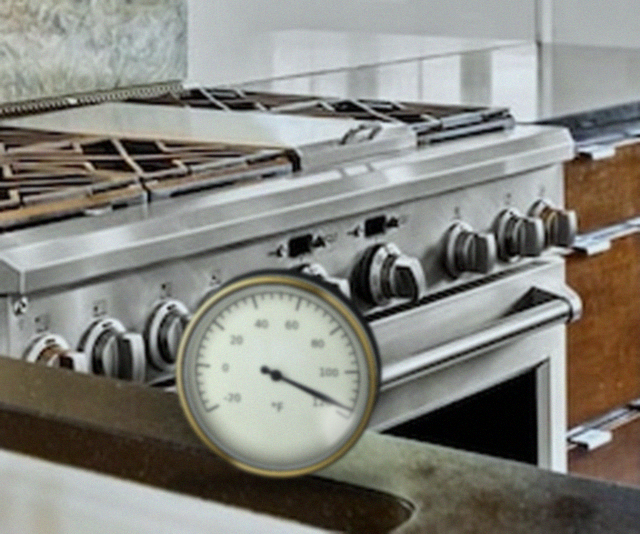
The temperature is °F 116
